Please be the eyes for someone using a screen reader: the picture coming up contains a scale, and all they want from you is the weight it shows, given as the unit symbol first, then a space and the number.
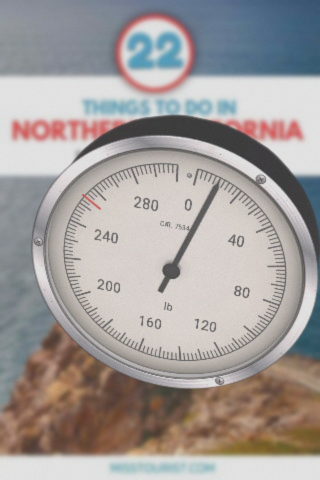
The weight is lb 10
